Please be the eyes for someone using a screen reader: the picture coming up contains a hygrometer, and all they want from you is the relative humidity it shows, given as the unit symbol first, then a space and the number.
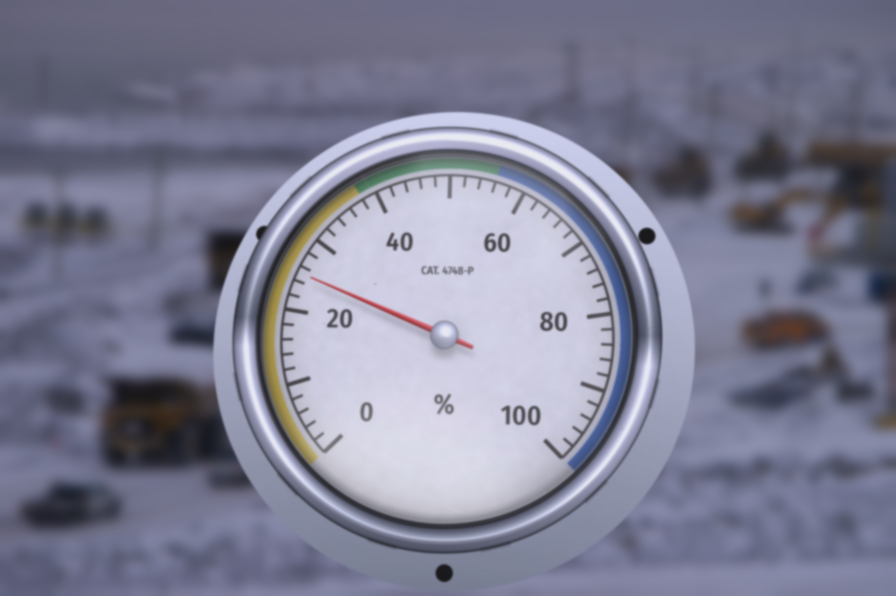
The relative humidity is % 25
